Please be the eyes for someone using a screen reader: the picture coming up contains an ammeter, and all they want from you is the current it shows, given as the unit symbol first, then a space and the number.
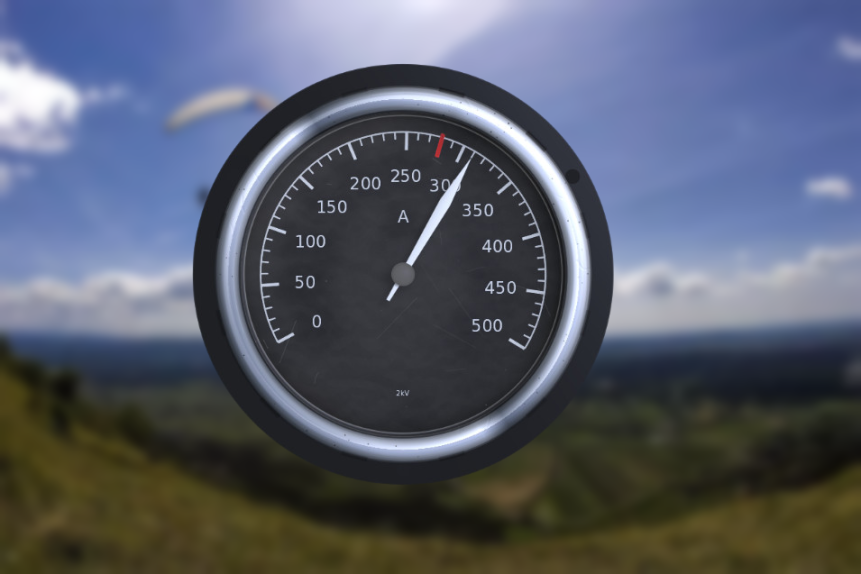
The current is A 310
